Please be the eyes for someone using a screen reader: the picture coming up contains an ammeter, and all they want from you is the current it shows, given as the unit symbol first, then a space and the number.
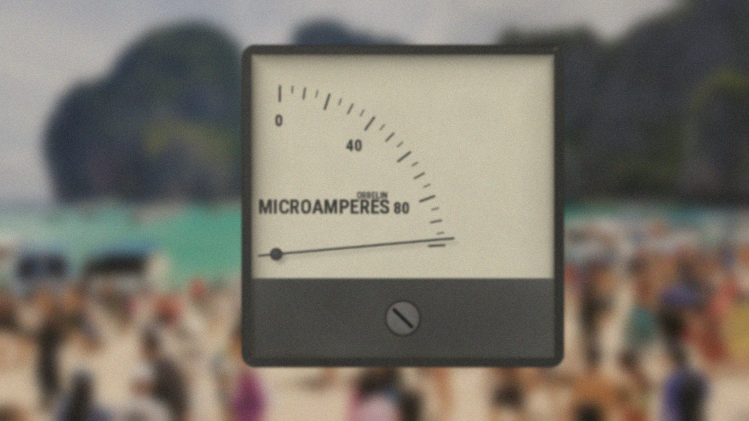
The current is µA 97.5
